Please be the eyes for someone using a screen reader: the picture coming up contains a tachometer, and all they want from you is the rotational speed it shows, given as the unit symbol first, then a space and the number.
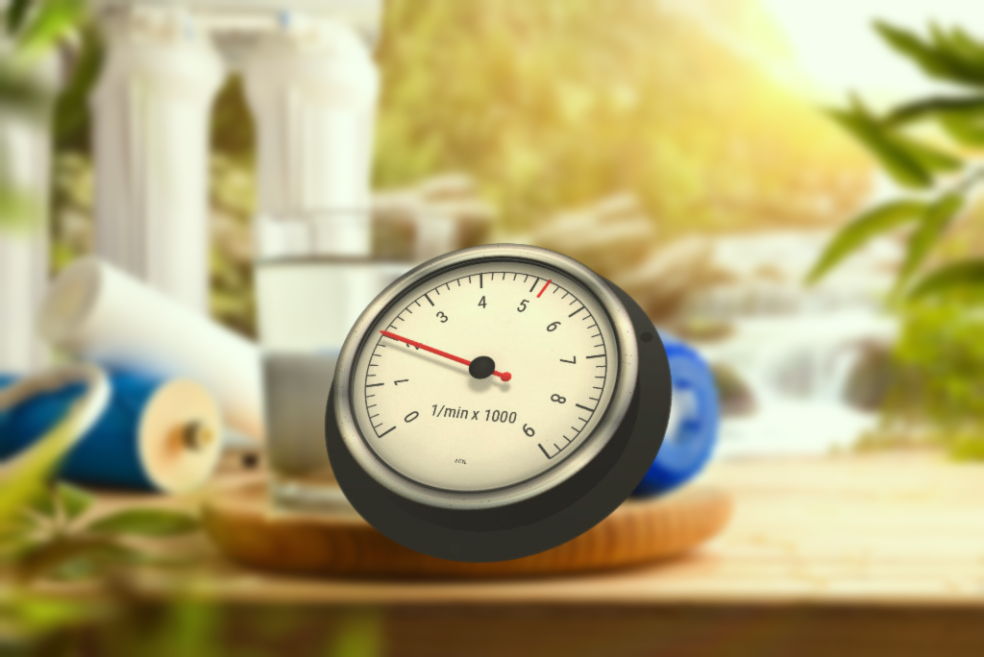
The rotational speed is rpm 2000
